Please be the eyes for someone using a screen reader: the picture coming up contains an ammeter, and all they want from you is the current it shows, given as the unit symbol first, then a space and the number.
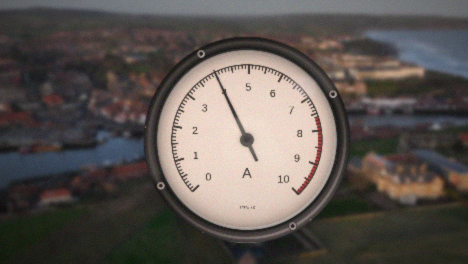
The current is A 4
